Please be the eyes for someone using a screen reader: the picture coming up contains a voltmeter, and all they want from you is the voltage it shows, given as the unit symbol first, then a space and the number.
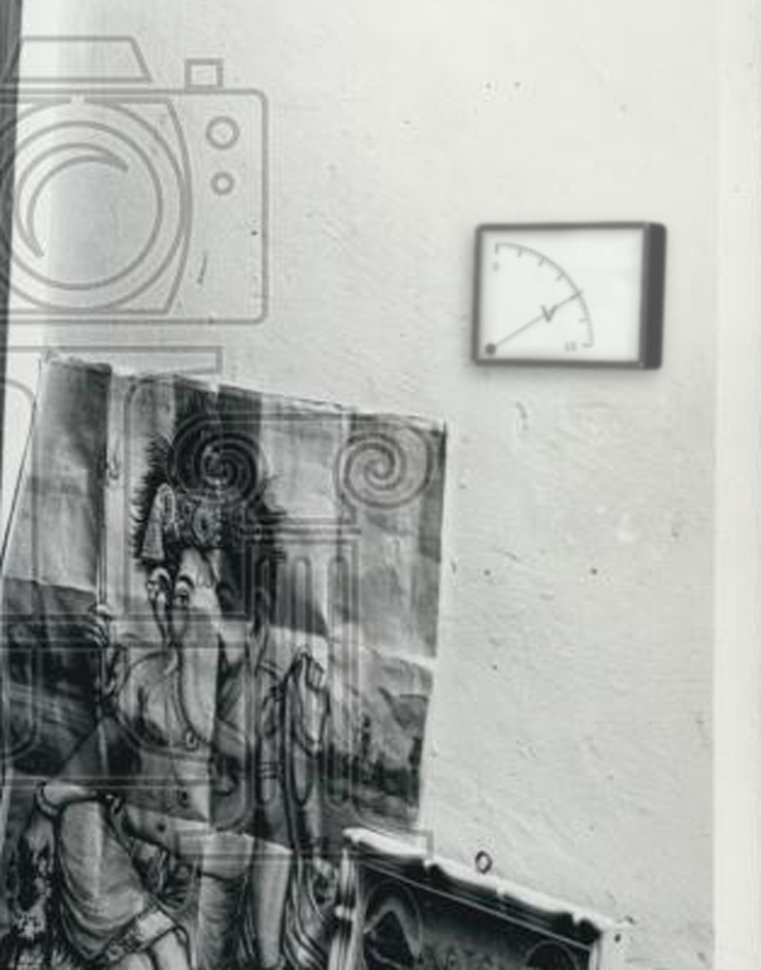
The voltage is V 10
